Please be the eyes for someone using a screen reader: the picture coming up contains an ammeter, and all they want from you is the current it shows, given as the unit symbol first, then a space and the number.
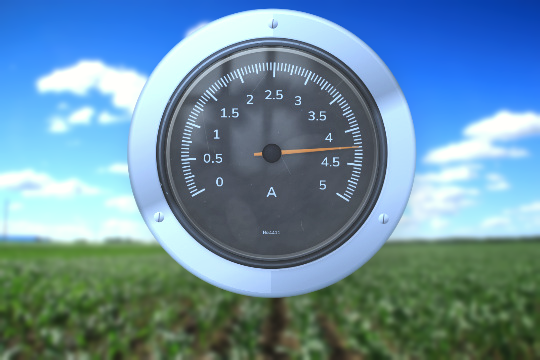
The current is A 4.25
